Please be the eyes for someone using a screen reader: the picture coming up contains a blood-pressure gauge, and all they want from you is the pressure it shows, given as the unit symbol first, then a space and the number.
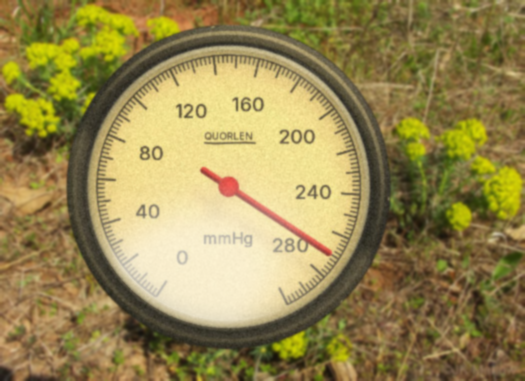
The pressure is mmHg 270
